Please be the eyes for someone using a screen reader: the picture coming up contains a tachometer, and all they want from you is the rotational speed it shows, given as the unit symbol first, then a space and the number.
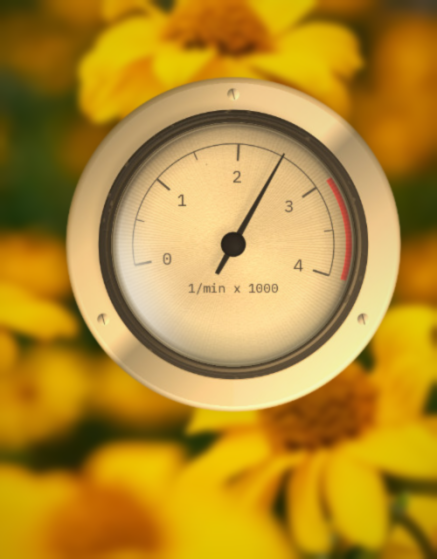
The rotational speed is rpm 2500
